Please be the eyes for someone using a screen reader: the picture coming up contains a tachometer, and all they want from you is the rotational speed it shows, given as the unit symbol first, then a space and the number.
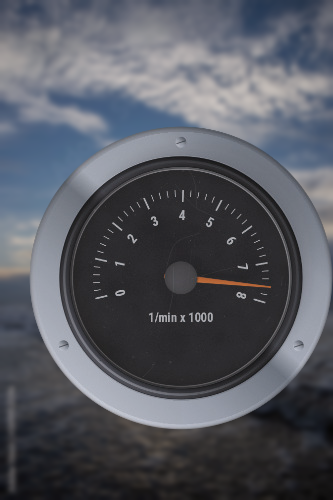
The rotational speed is rpm 7600
